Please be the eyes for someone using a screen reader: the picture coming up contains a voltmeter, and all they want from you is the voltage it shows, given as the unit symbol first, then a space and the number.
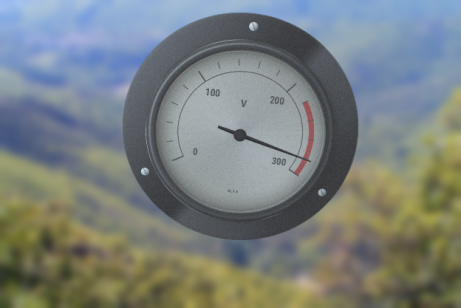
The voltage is V 280
